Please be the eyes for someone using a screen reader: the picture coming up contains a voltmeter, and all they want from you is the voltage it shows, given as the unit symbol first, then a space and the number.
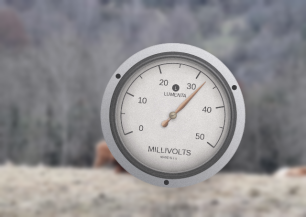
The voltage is mV 32.5
